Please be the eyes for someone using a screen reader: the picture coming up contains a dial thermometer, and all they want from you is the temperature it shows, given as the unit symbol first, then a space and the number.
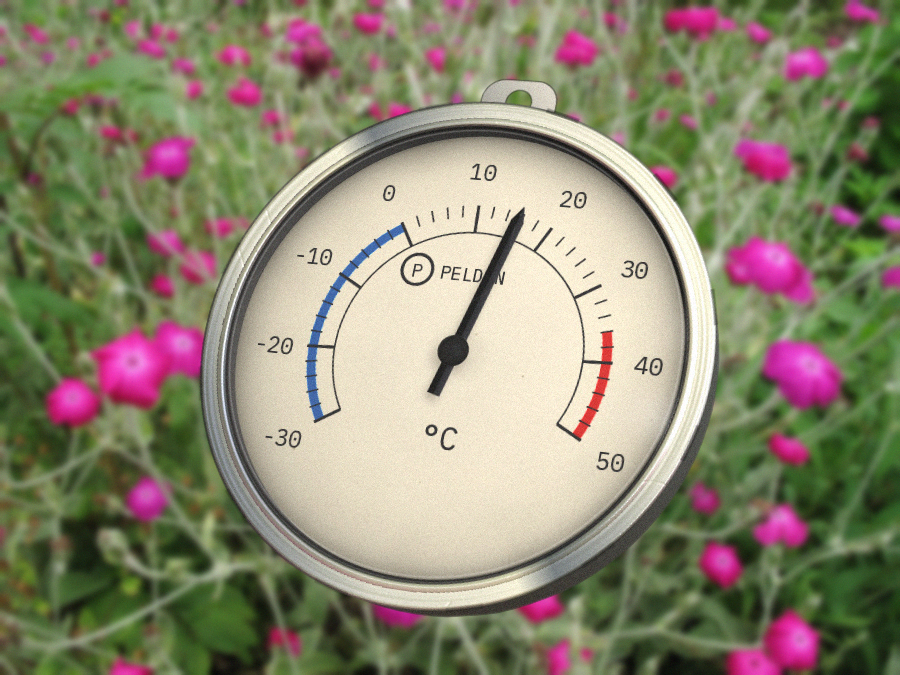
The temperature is °C 16
